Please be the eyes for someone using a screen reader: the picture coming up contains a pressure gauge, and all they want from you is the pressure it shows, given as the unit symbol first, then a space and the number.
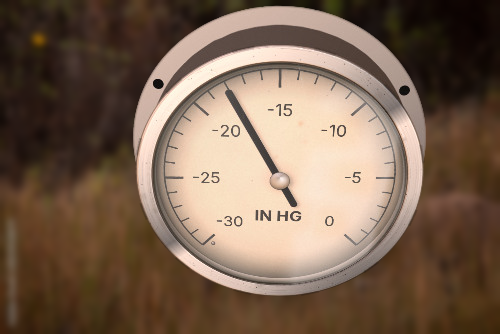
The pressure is inHg -18
